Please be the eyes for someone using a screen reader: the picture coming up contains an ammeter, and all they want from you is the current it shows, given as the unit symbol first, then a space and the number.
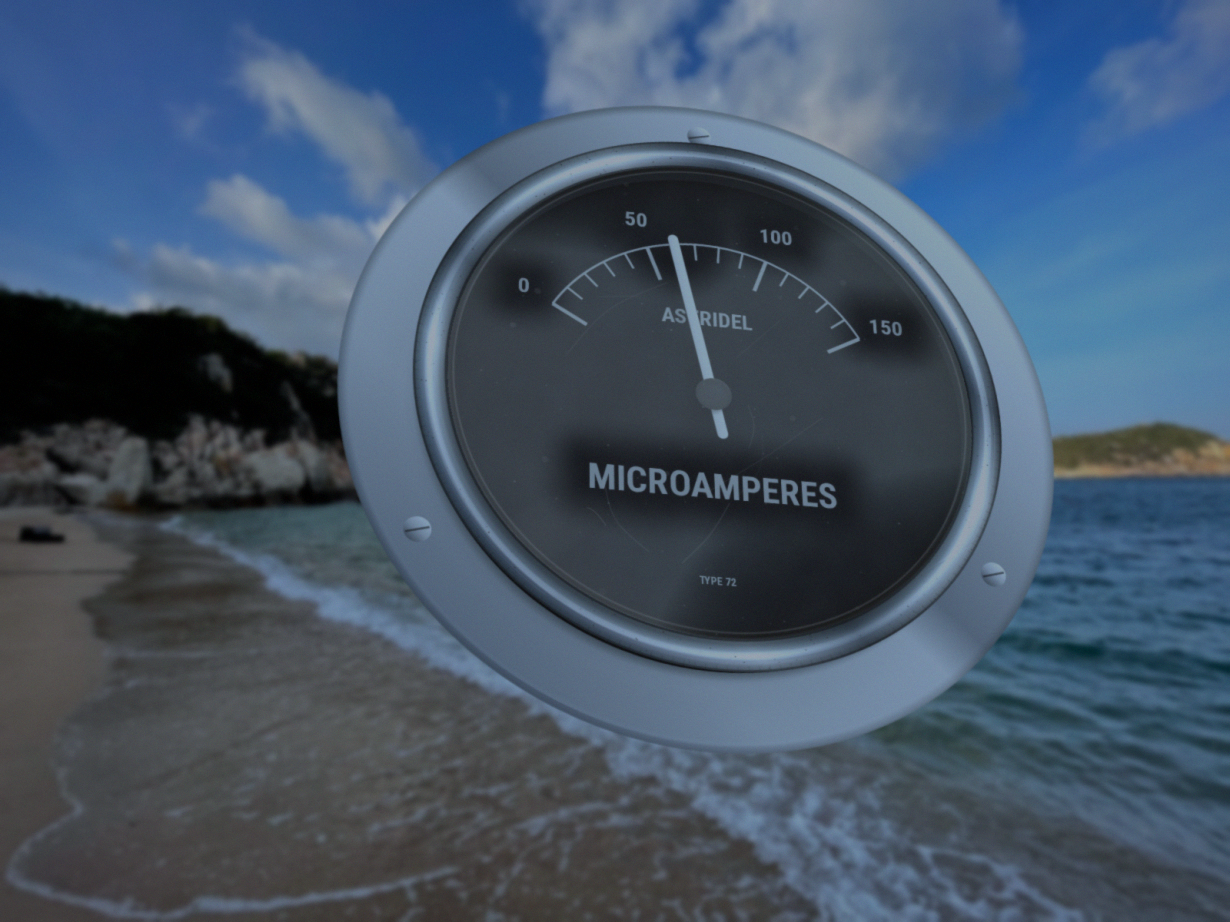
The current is µA 60
